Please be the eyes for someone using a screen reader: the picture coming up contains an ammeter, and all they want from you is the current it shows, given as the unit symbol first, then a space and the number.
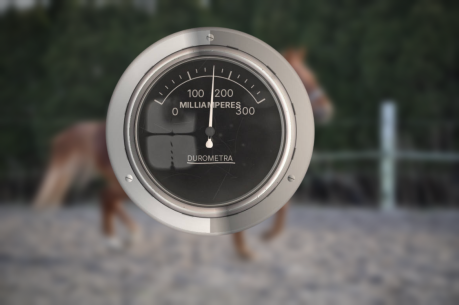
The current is mA 160
